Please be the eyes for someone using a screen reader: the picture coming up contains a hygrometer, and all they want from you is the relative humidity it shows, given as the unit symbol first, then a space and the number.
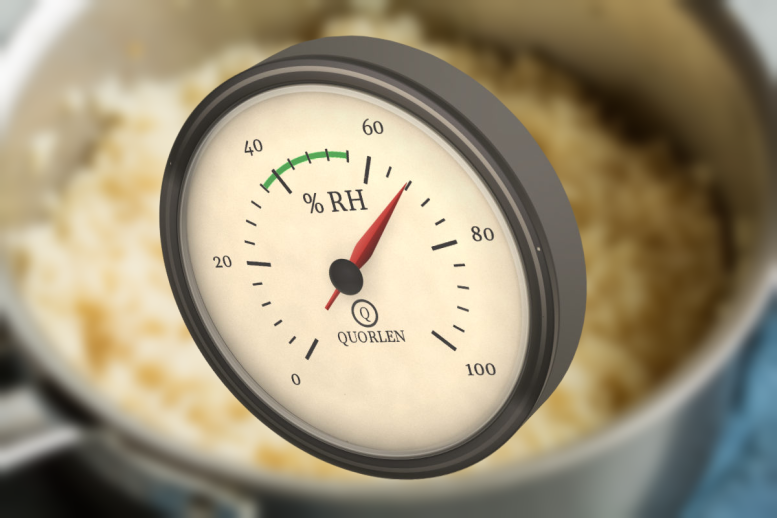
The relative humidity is % 68
